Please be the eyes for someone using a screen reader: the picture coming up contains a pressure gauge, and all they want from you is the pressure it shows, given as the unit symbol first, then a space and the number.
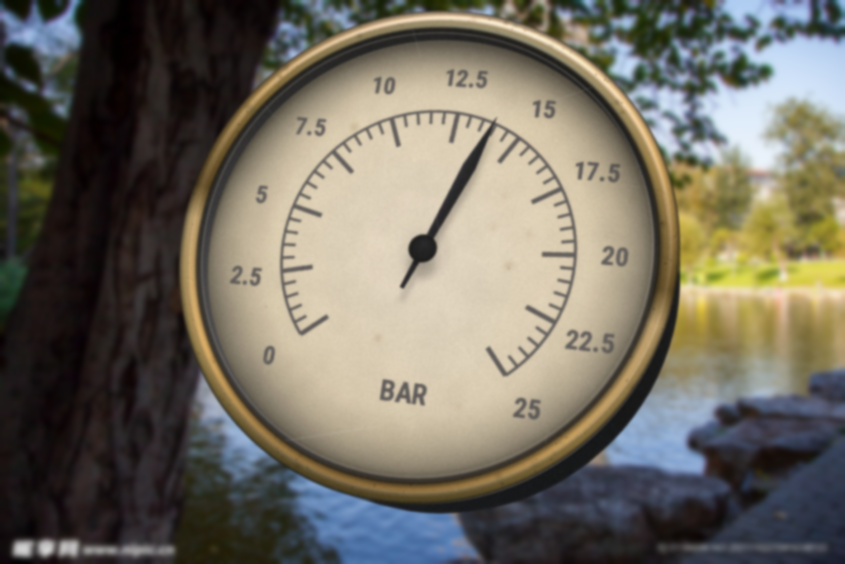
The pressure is bar 14
